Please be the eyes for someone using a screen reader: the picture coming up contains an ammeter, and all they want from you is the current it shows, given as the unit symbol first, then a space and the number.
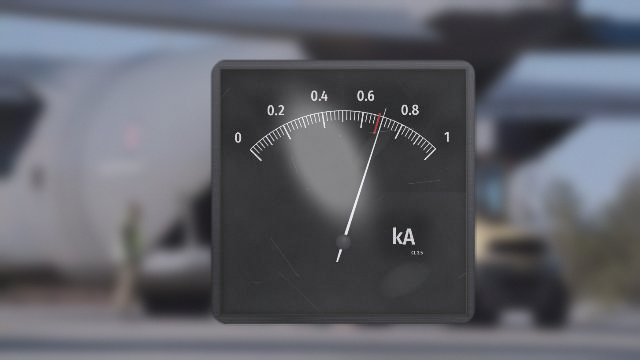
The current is kA 0.7
